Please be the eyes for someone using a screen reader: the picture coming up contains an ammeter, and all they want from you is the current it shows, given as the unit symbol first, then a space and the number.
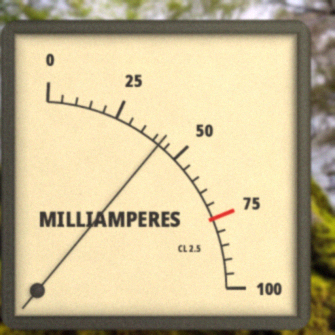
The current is mA 42.5
